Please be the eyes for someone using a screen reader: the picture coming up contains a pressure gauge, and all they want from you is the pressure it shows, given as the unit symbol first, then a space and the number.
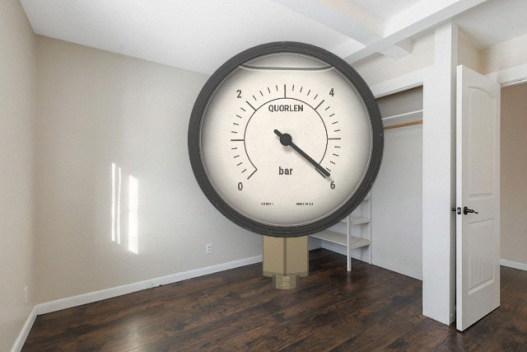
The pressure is bar 5.9
